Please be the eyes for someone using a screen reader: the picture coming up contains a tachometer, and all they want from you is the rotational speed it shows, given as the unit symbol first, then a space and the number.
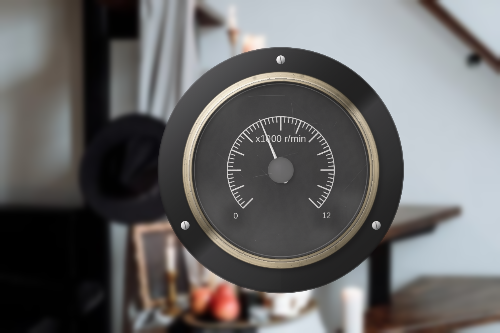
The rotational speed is rpm 5000
